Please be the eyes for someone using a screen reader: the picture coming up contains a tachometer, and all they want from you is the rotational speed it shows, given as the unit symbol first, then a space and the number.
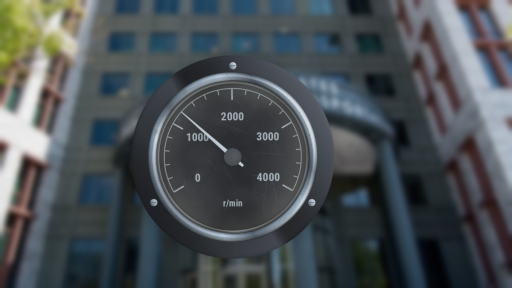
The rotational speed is rpm 1200
